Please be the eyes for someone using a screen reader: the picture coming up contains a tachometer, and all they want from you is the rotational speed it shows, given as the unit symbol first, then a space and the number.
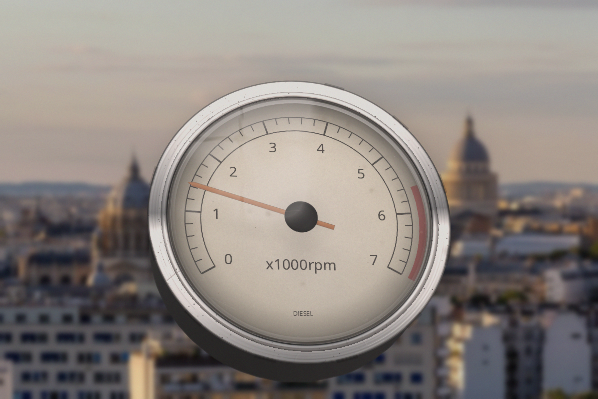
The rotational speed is rpm 1400
